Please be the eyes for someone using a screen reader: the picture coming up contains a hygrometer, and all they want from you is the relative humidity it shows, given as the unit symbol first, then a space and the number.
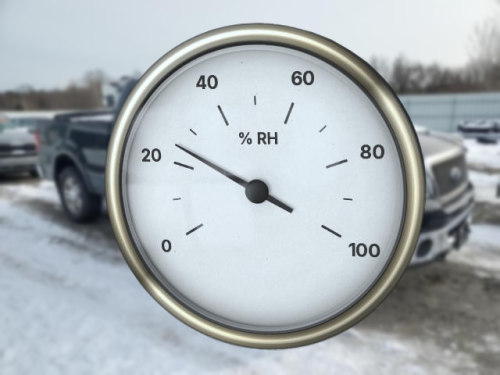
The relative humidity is % 25
